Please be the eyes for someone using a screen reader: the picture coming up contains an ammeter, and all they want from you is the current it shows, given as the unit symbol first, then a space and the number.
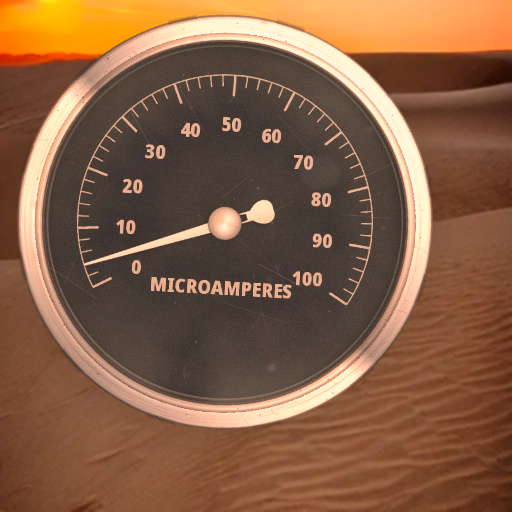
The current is µA 4
